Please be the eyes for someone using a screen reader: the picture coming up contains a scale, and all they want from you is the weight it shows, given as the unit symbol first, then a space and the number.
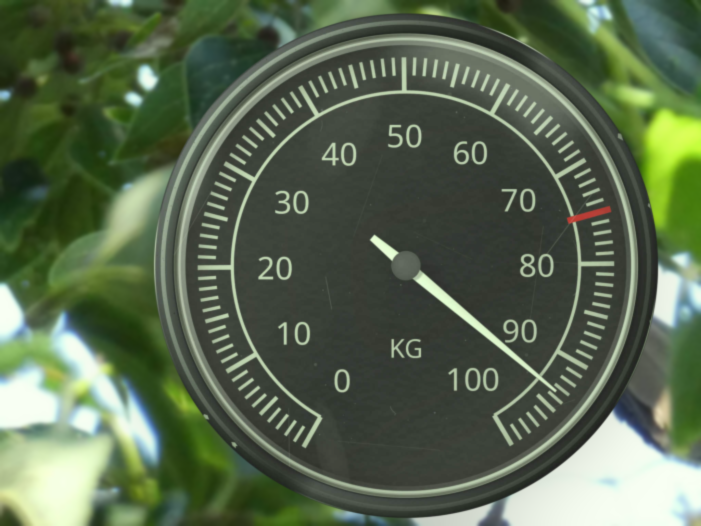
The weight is kg 93.5
